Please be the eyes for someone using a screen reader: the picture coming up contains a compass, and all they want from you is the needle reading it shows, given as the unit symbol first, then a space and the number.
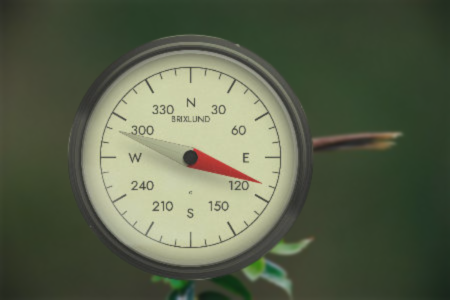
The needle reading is ° 110
